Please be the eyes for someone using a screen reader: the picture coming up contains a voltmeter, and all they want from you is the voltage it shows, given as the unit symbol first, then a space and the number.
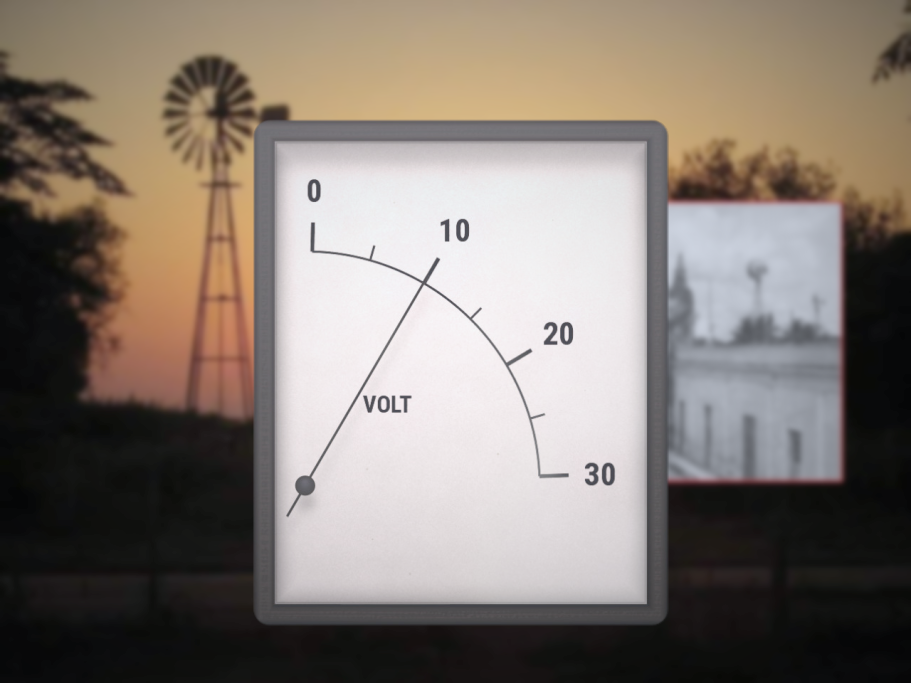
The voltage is V 10
